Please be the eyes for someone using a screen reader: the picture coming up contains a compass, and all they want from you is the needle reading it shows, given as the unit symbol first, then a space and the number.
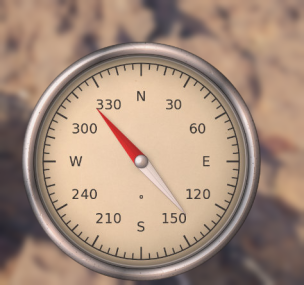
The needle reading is ° 320
